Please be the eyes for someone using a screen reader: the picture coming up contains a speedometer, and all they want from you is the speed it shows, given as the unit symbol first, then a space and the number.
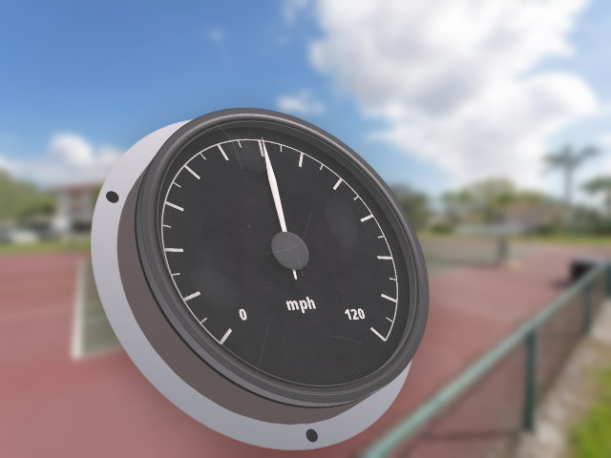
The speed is mph 60
